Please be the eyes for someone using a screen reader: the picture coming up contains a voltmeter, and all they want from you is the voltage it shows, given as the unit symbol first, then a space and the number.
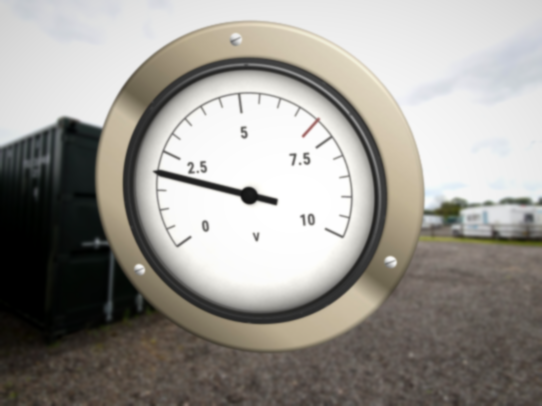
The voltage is V 2
